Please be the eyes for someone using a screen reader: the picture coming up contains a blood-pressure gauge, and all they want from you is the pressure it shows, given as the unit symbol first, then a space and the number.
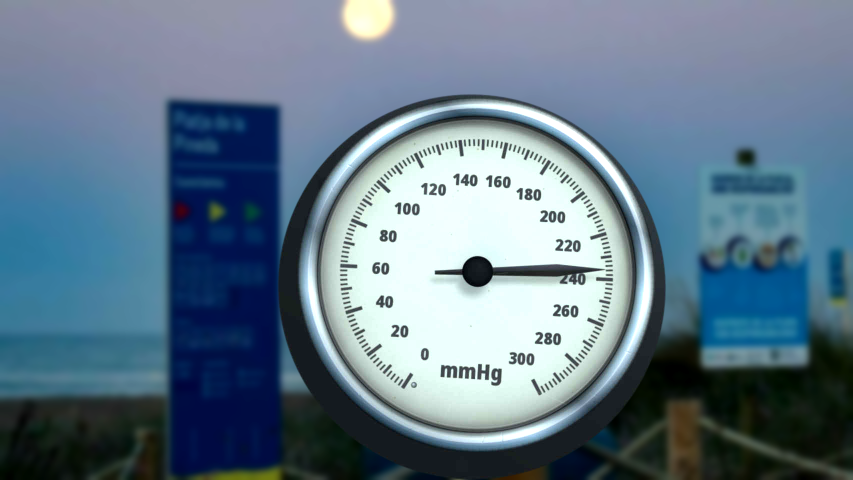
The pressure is mmHg 236
